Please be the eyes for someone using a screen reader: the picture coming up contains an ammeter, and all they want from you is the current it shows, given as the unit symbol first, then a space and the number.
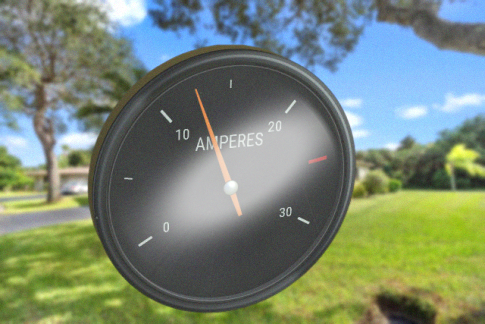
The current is A 12.5
